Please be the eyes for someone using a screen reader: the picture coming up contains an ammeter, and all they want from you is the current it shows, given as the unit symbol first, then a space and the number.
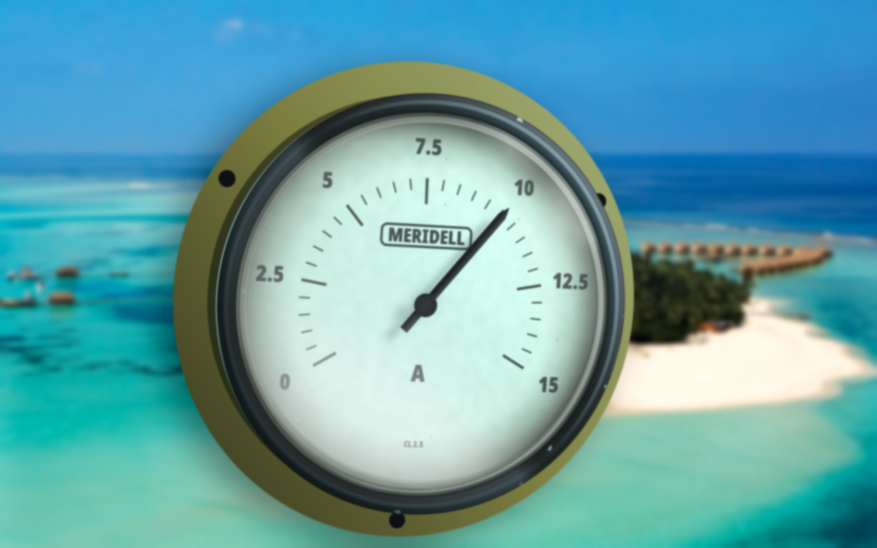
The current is A 10
